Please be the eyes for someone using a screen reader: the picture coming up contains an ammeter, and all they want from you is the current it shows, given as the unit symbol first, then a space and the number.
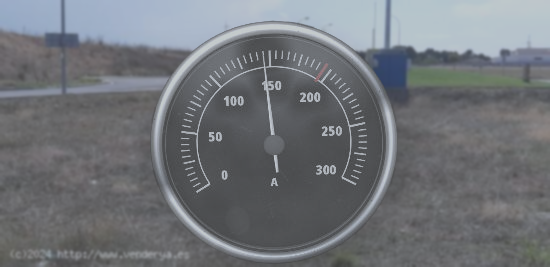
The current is A 145
